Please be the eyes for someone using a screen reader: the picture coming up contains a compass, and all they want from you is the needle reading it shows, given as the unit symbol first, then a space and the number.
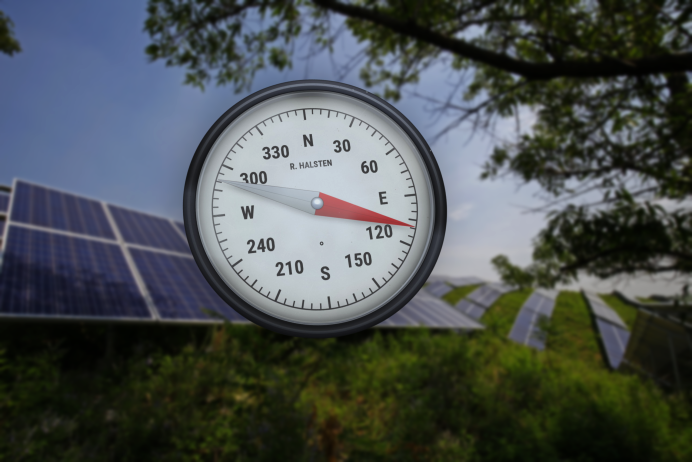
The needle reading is ° 110
